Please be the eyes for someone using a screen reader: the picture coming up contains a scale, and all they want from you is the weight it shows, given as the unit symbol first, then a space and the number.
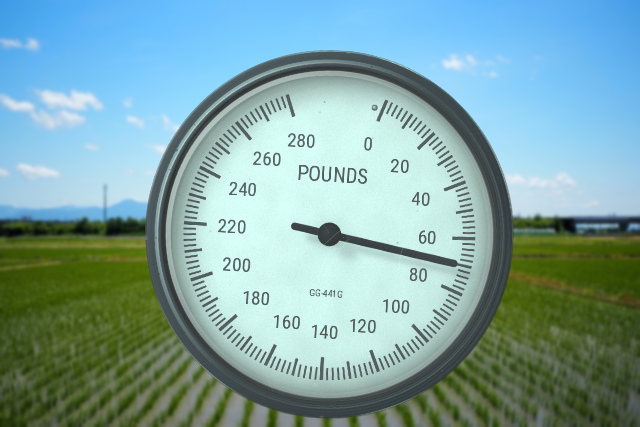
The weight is lb 70
